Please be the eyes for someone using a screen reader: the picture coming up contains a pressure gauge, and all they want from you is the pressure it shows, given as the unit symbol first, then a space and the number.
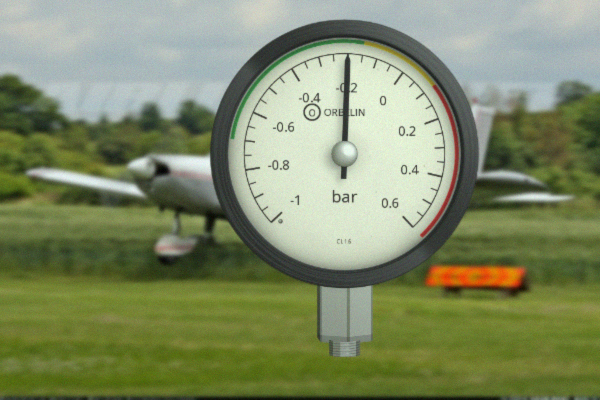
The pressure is bar -0.2
